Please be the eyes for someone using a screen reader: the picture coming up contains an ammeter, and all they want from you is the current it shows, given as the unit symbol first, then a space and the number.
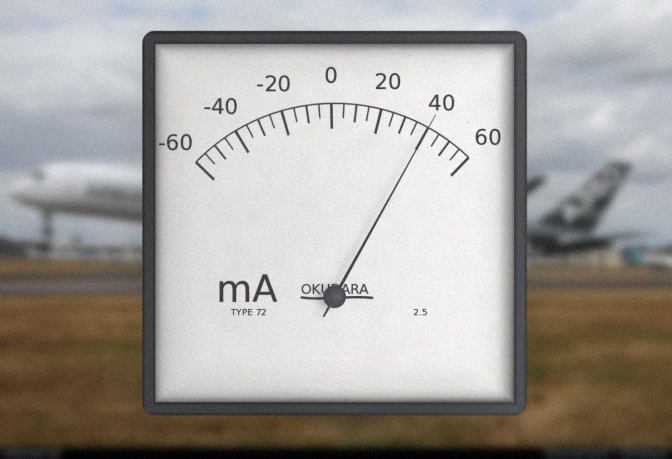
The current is mA 40
